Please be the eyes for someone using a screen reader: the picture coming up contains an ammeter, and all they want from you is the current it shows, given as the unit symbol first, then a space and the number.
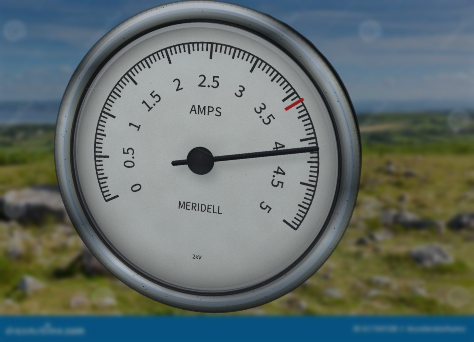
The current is A 4.1
